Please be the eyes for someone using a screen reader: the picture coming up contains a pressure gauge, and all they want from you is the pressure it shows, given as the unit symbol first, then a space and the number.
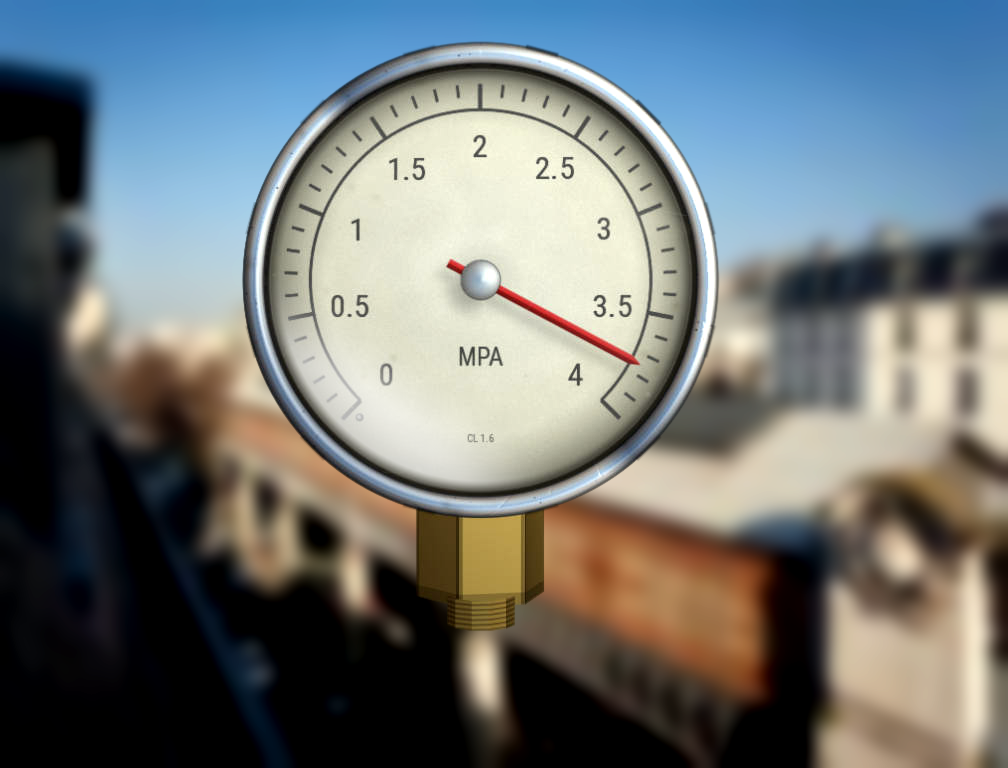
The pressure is MPa 3.75
